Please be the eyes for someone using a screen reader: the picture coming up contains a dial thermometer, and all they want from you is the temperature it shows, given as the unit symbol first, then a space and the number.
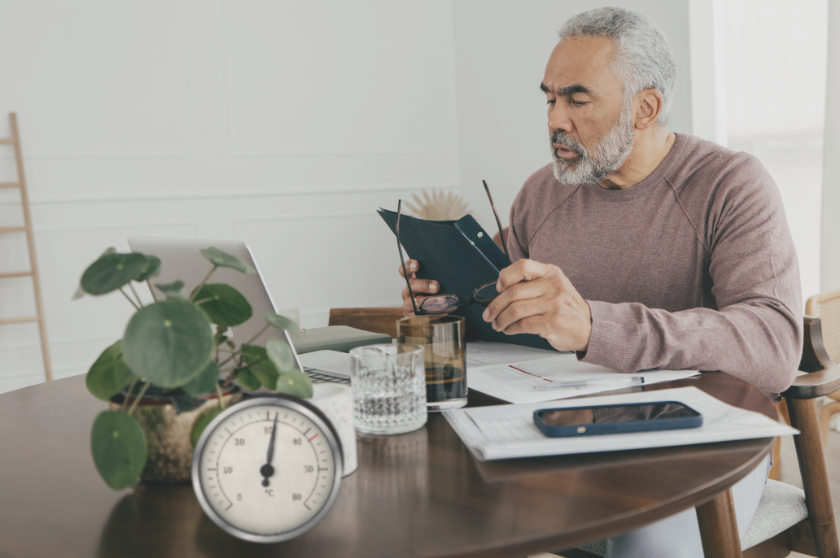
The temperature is °C 32
